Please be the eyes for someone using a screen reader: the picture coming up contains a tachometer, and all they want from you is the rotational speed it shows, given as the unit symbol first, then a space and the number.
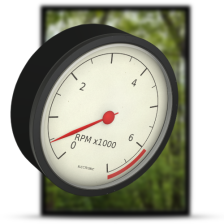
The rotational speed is rpm 500
